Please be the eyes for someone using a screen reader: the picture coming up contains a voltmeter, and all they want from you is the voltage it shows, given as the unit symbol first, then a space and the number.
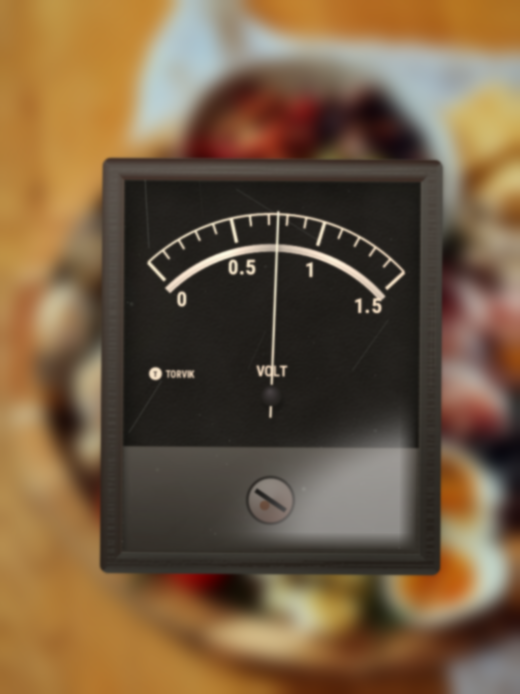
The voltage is V 0.75
